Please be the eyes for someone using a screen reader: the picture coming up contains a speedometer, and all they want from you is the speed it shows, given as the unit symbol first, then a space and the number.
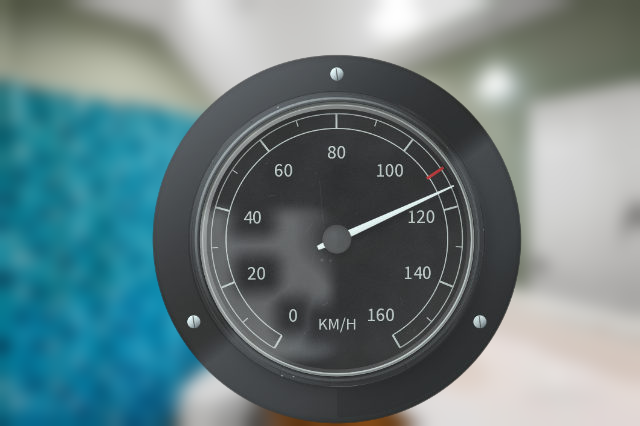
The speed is km/h 115
